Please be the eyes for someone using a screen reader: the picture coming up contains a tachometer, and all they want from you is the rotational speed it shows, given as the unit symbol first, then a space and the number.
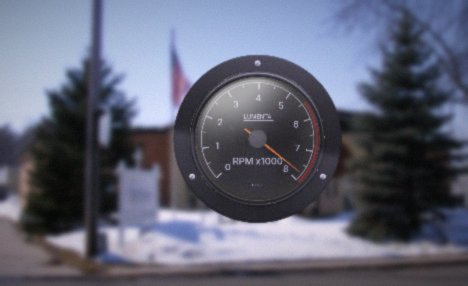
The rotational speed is rpm 7750
